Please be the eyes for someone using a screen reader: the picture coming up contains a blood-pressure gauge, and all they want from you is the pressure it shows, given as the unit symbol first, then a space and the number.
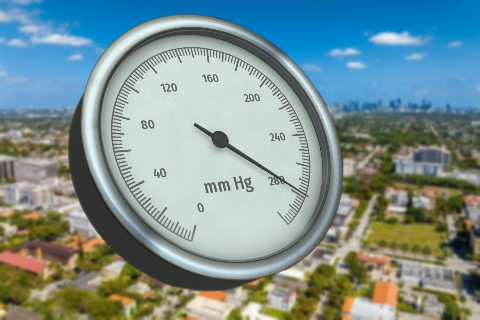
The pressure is mmHg 280
